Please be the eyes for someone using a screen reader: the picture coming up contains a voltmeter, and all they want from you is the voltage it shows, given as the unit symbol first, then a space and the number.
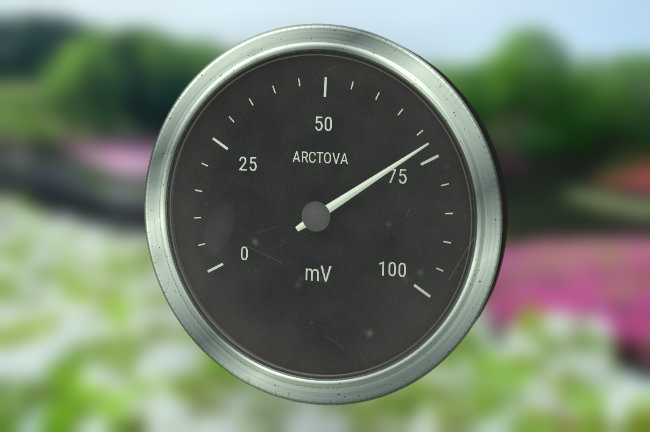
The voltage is mV 72.5
